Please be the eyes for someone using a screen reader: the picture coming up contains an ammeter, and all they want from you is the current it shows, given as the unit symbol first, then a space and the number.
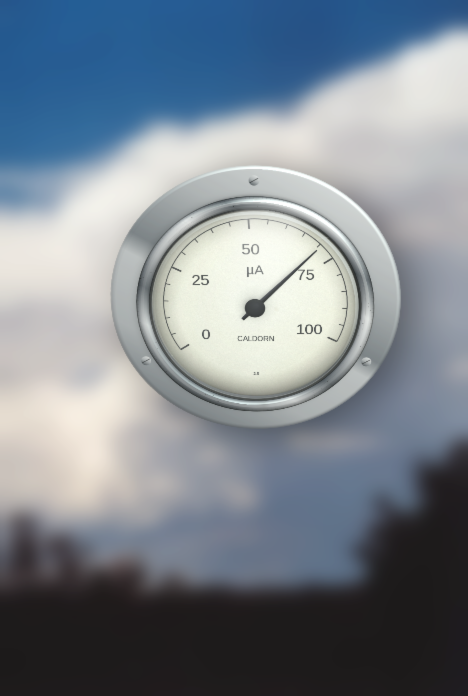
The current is µA 70
